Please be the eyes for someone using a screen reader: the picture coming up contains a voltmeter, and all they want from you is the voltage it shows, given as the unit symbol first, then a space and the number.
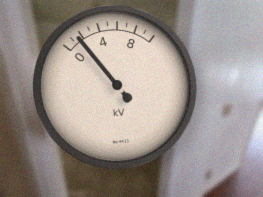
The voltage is kV 1.5
